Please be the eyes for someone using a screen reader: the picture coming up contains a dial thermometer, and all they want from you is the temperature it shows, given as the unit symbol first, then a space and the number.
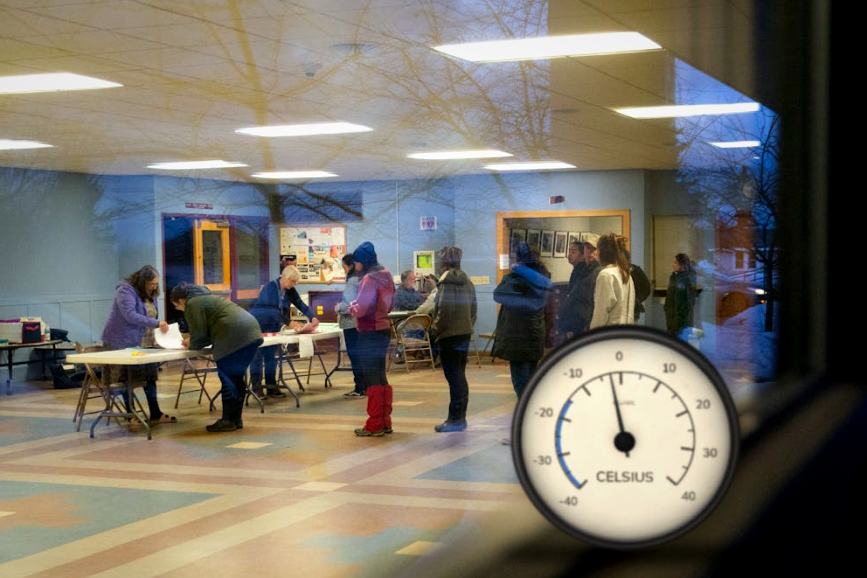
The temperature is °C -2.5
